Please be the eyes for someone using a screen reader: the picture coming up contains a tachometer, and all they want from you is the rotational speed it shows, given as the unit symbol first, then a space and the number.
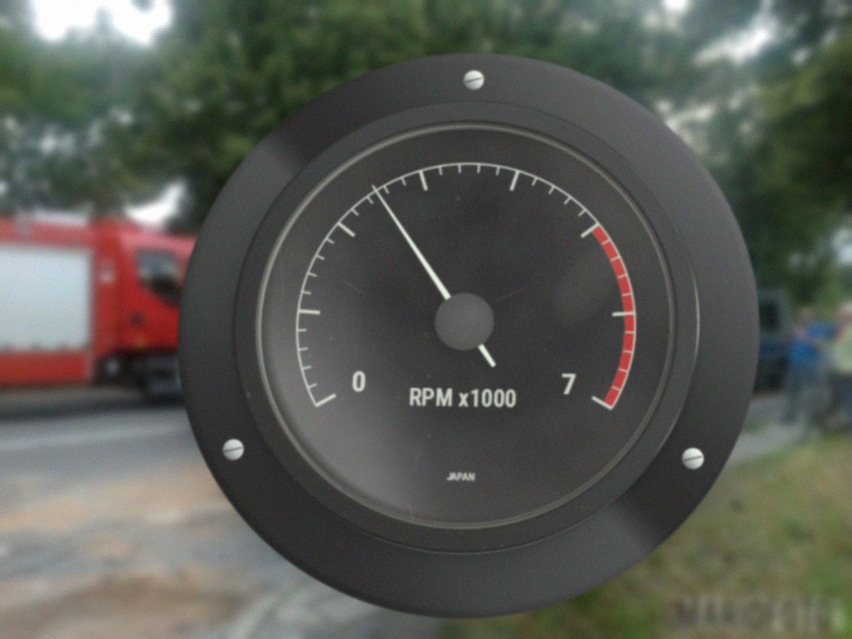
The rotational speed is rpm 2500
